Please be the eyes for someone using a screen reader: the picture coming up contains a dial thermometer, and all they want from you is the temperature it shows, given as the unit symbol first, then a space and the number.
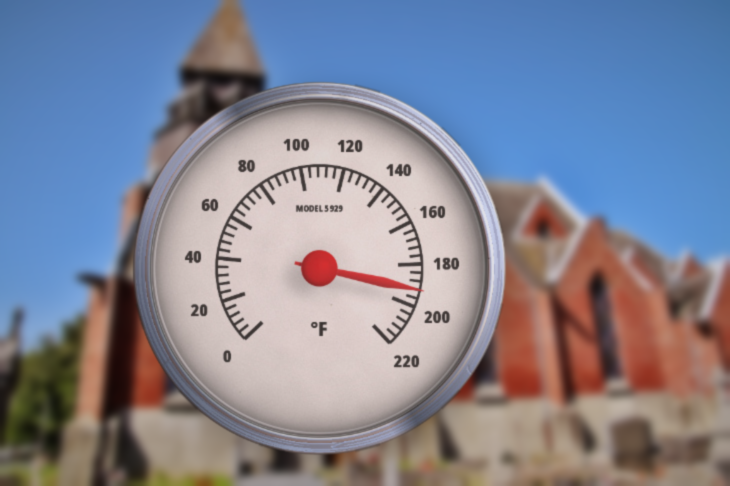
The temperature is °F 192
